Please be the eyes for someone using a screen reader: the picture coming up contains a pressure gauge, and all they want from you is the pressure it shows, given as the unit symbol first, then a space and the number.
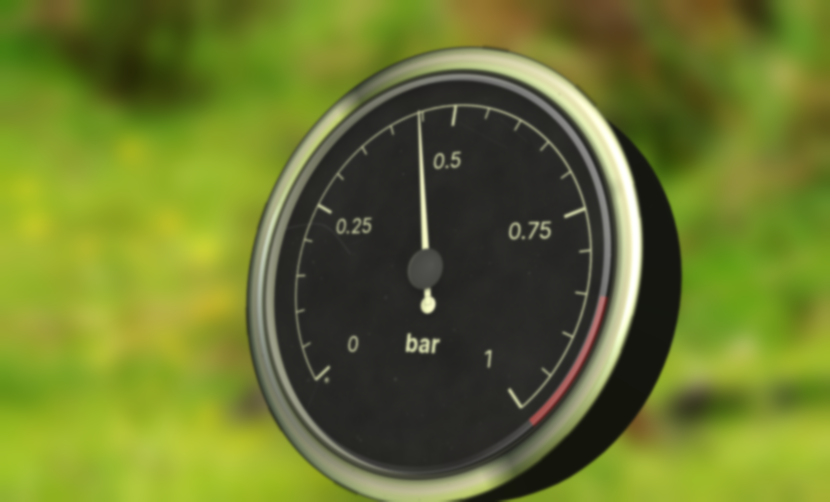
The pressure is bar 0.45
